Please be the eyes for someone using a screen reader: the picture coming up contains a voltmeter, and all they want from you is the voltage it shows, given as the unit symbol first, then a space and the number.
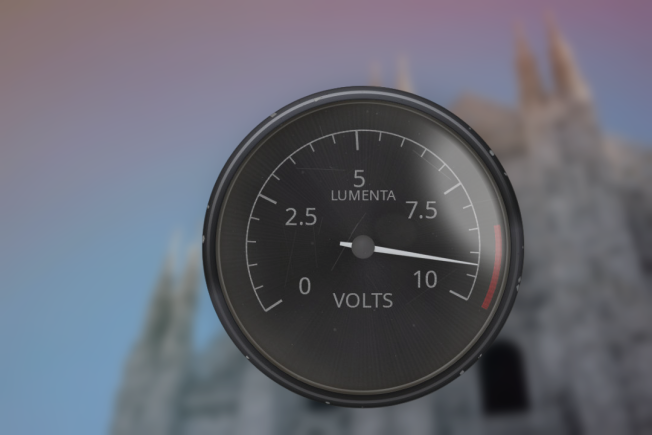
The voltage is V 9.25
